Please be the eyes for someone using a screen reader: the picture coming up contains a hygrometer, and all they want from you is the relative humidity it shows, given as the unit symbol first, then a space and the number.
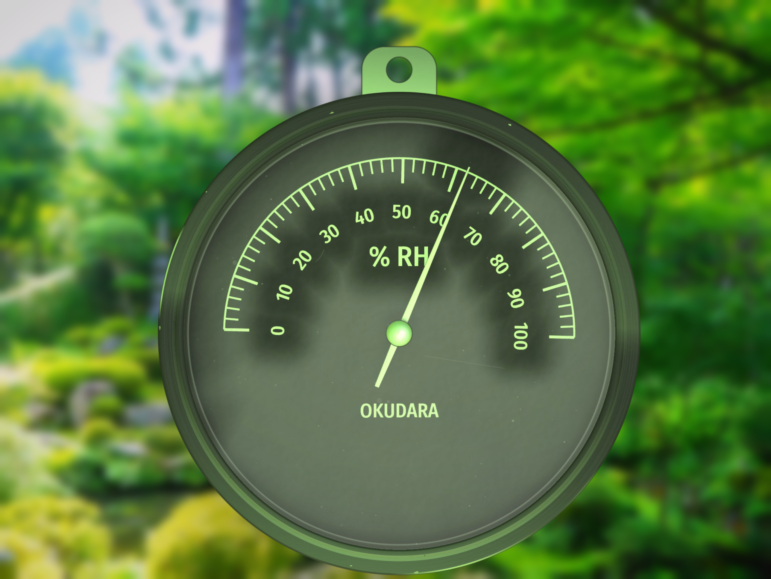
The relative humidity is % 62
